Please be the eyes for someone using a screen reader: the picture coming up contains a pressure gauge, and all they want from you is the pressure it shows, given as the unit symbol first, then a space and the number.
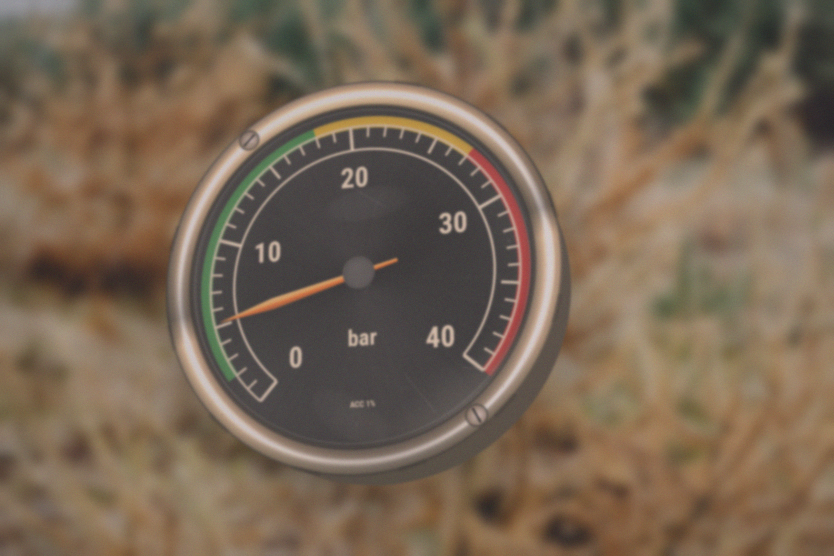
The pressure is bar 5
